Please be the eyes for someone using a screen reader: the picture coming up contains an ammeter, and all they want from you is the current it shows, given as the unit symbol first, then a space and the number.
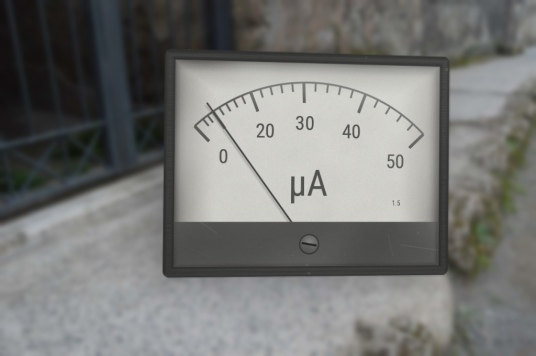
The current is µA 10
